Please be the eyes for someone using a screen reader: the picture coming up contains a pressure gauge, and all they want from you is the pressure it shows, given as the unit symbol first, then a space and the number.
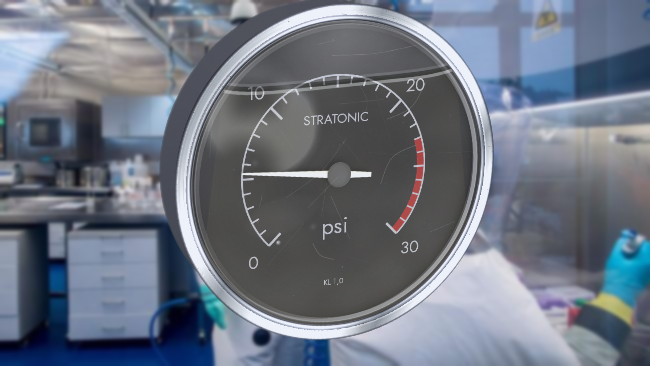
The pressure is psi 5.5
